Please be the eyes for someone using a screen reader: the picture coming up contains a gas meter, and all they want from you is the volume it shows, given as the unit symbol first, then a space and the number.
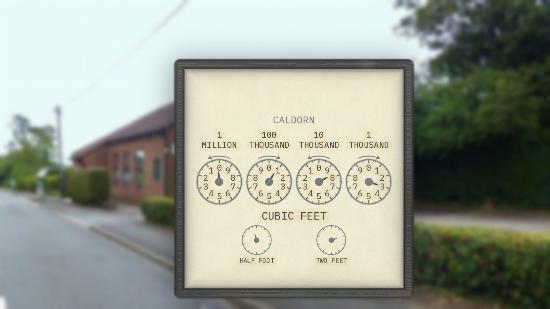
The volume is ft³ 8300
